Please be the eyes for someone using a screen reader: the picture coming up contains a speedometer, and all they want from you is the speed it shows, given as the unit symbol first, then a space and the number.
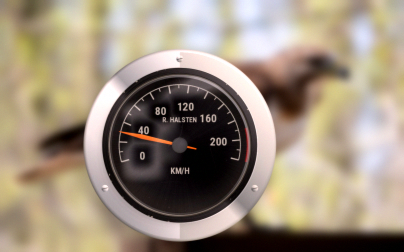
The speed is km/h 30
